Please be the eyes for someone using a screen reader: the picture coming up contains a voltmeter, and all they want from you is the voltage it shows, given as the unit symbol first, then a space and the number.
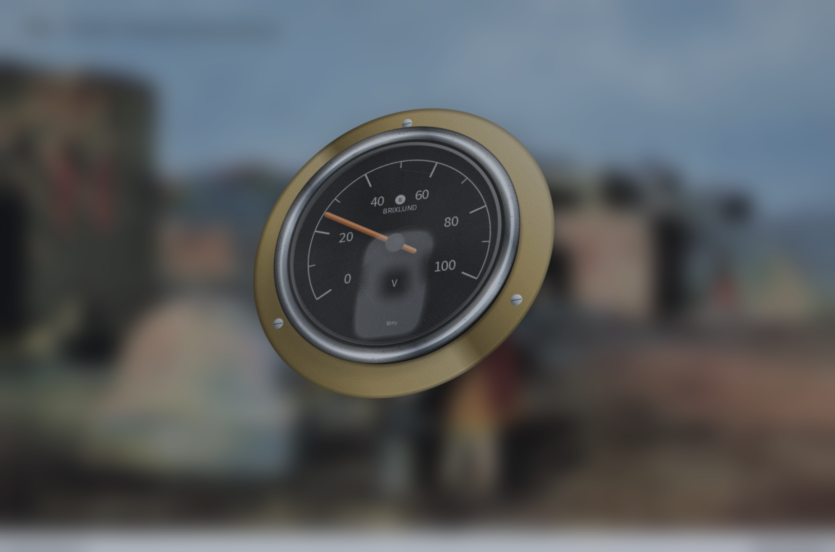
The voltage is V 25
